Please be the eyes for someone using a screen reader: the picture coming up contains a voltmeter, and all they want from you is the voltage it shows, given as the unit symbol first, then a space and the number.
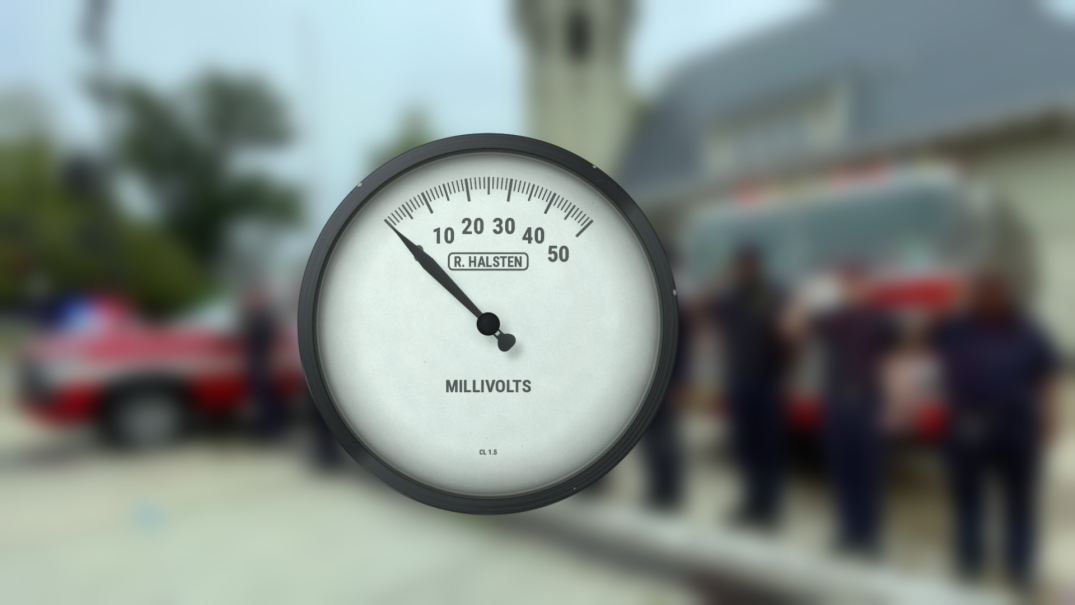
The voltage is mV 0
